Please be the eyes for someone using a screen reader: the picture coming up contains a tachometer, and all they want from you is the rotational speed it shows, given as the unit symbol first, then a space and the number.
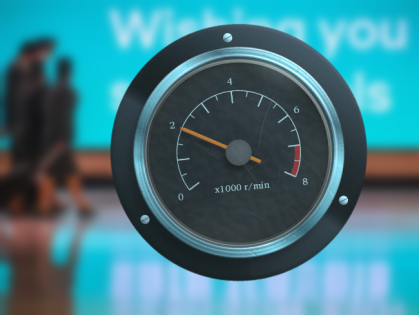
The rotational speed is rpm 2000
